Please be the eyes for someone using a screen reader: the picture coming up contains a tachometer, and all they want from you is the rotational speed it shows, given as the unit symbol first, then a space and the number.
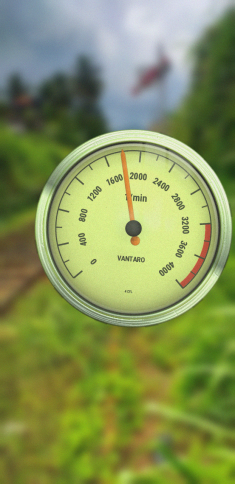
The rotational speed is rpm 1800
